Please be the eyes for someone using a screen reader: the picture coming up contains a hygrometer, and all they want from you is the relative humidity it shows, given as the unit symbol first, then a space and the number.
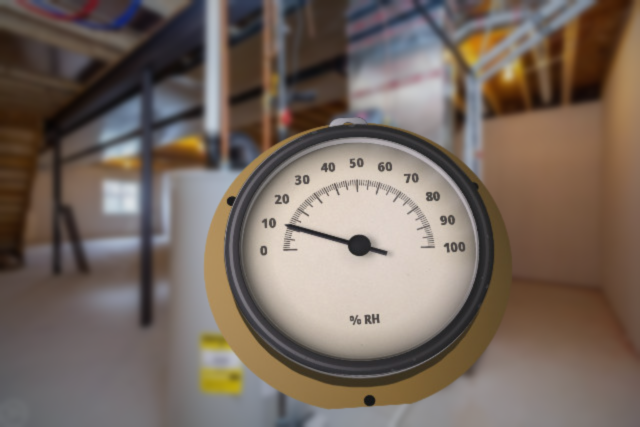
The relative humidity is % 10
